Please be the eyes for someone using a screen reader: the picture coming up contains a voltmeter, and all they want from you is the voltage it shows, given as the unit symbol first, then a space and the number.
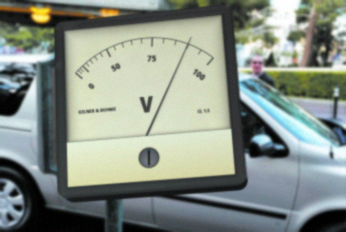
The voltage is V 90
